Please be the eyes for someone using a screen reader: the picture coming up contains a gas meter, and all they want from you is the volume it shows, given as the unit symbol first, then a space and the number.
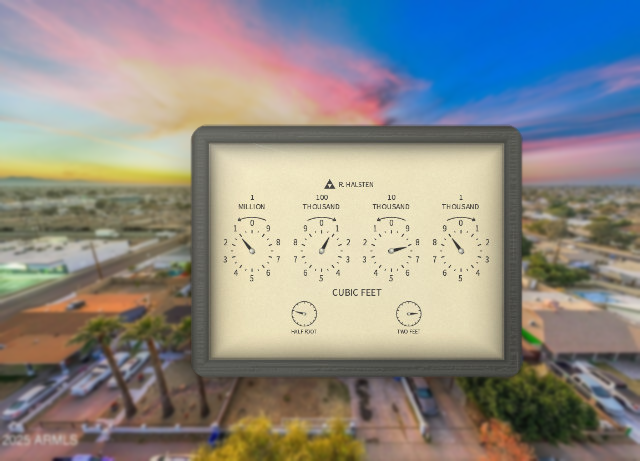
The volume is ft³ 107900
